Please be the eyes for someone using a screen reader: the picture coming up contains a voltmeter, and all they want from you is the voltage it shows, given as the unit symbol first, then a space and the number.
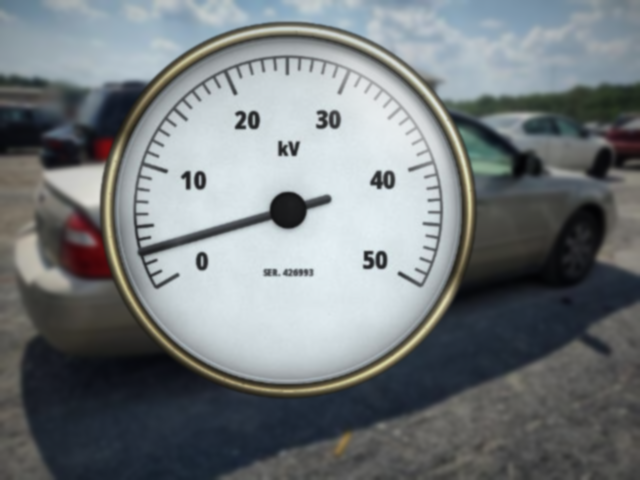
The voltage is kV 3
